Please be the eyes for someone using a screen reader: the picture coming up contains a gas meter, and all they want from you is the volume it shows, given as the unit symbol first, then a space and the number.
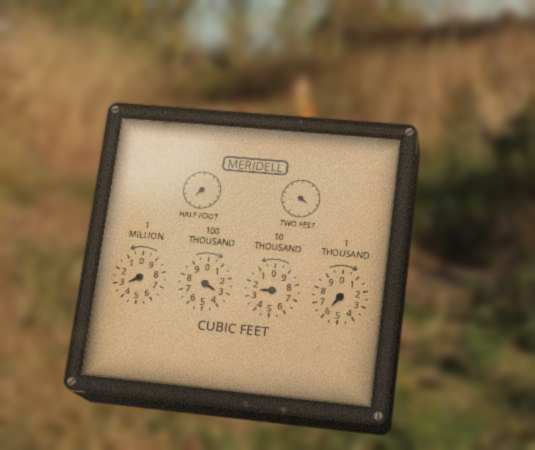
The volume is ft³ 332600
